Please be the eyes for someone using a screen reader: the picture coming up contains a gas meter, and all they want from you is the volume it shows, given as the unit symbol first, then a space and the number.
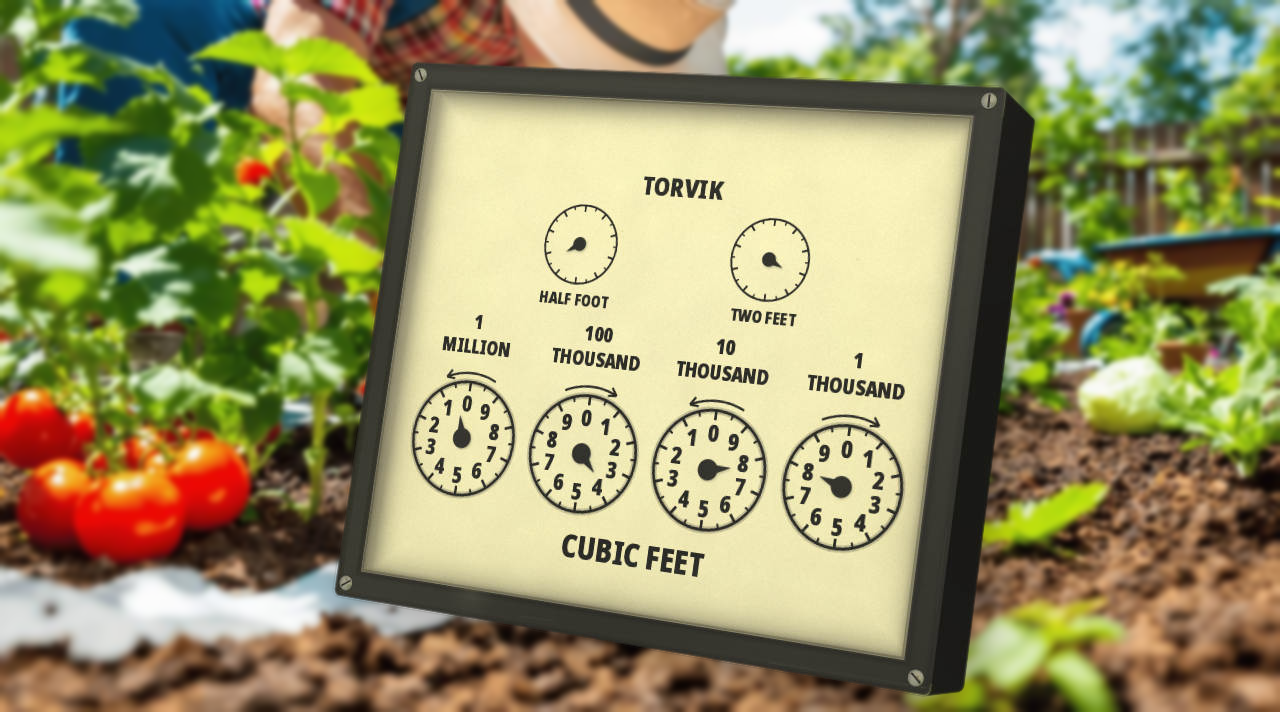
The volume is ft³ 37800
